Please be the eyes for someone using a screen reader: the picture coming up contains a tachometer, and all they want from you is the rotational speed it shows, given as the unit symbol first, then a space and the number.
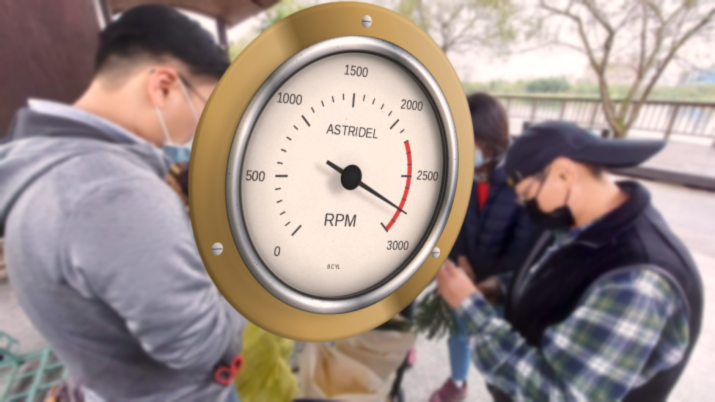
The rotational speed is rpm 2800
